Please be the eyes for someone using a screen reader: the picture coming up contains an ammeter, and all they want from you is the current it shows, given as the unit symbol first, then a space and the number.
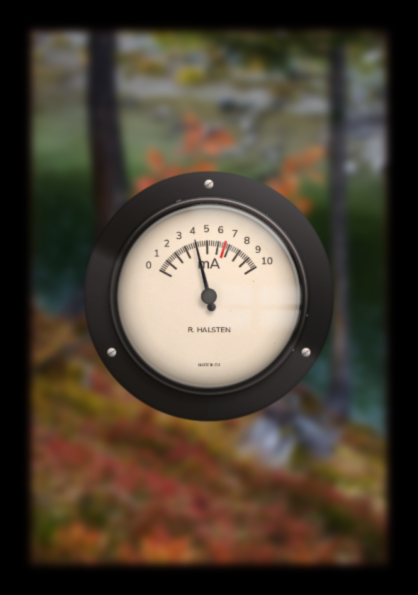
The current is mA 4
